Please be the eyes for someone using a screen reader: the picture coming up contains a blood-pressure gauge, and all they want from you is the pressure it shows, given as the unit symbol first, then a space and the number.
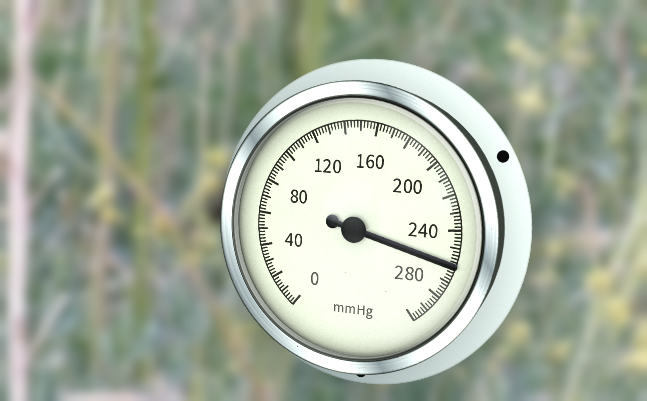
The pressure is mmHg 260
